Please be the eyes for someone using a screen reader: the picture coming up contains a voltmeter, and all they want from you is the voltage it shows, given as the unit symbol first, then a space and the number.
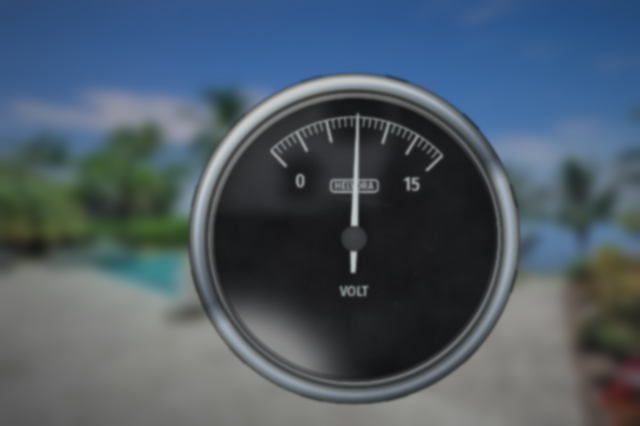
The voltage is V 7.5
